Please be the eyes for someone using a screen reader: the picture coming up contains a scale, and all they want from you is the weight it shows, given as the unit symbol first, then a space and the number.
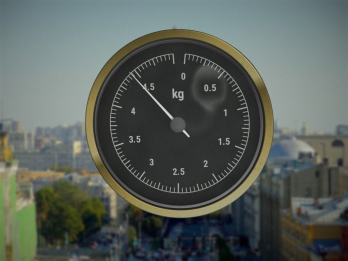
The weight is kg 4.45
